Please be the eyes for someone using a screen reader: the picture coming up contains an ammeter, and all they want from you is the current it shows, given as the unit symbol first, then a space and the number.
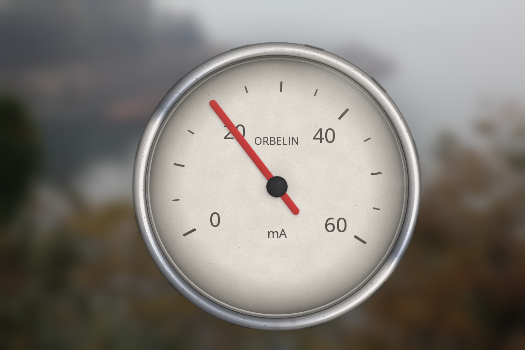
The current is mA 20
